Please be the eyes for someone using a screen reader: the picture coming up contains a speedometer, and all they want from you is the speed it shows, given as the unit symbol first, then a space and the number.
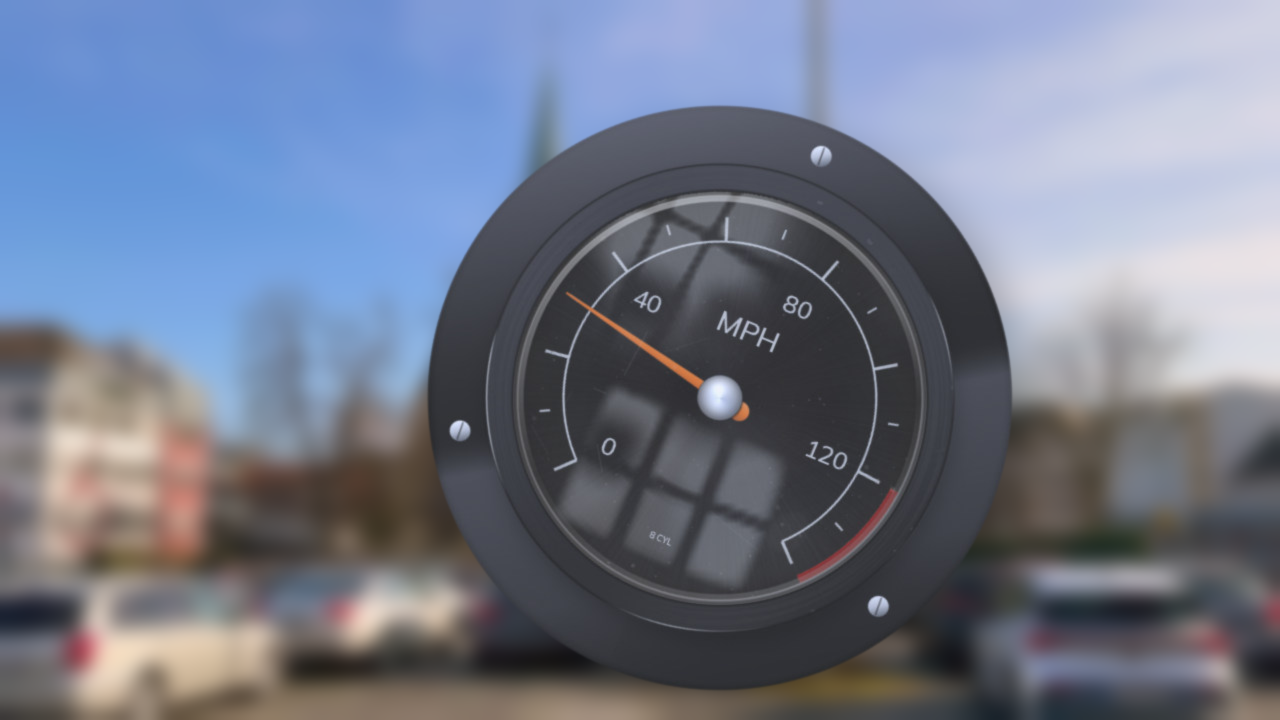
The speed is mph 30
